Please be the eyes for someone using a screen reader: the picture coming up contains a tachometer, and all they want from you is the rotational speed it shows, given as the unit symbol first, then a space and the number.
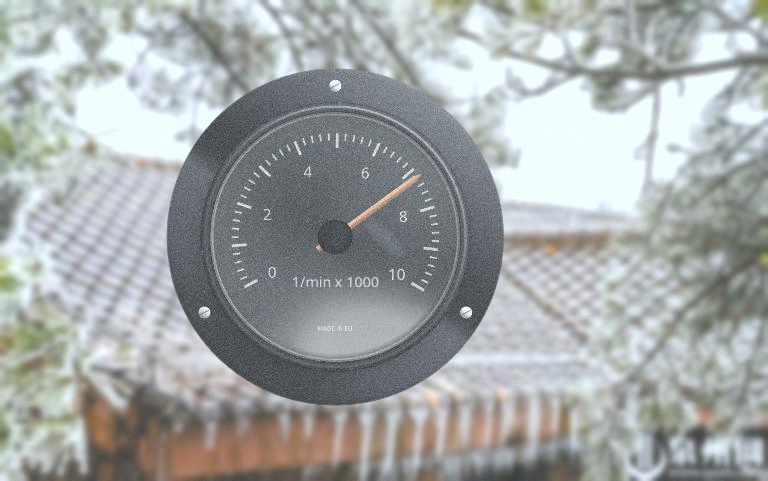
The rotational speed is rpm 7200
